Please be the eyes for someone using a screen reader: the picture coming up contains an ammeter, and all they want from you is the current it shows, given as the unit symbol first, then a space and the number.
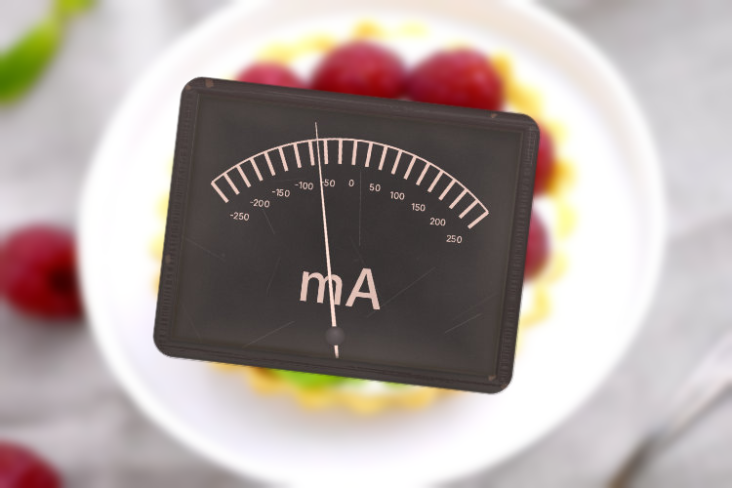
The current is mA -62.5
